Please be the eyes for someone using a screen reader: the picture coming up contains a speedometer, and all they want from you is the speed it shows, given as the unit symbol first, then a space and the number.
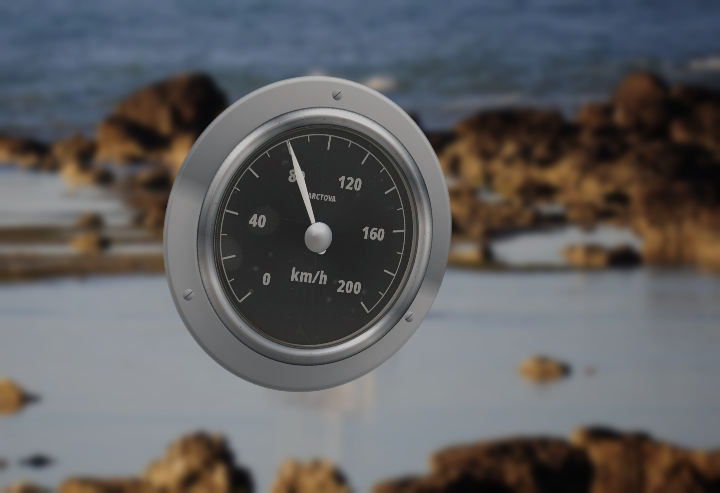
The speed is km/h 80
